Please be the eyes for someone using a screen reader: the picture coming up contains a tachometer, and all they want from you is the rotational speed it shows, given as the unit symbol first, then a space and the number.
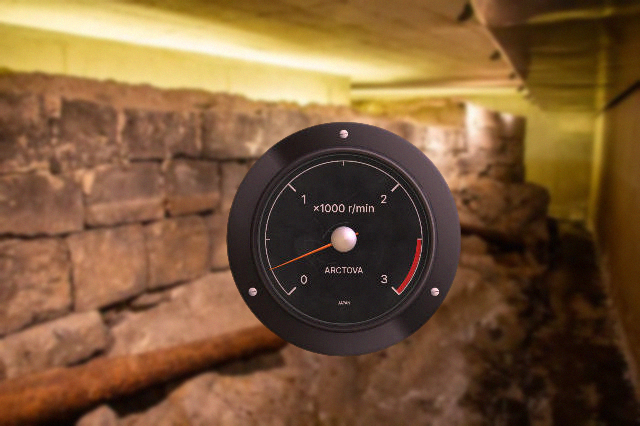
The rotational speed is rpm 250
